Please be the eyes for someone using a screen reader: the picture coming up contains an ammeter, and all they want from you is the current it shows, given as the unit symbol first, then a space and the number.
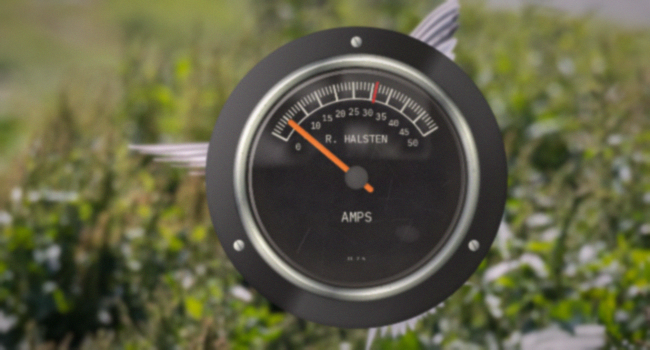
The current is A 5
